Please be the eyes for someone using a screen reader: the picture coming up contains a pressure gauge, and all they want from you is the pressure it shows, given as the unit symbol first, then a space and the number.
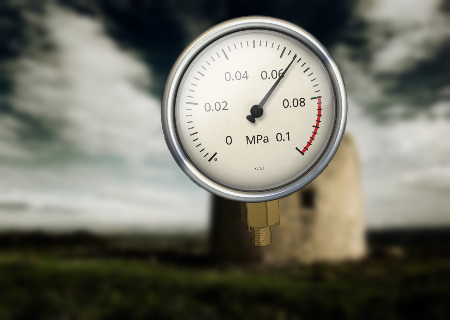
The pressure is MPa 0.064
